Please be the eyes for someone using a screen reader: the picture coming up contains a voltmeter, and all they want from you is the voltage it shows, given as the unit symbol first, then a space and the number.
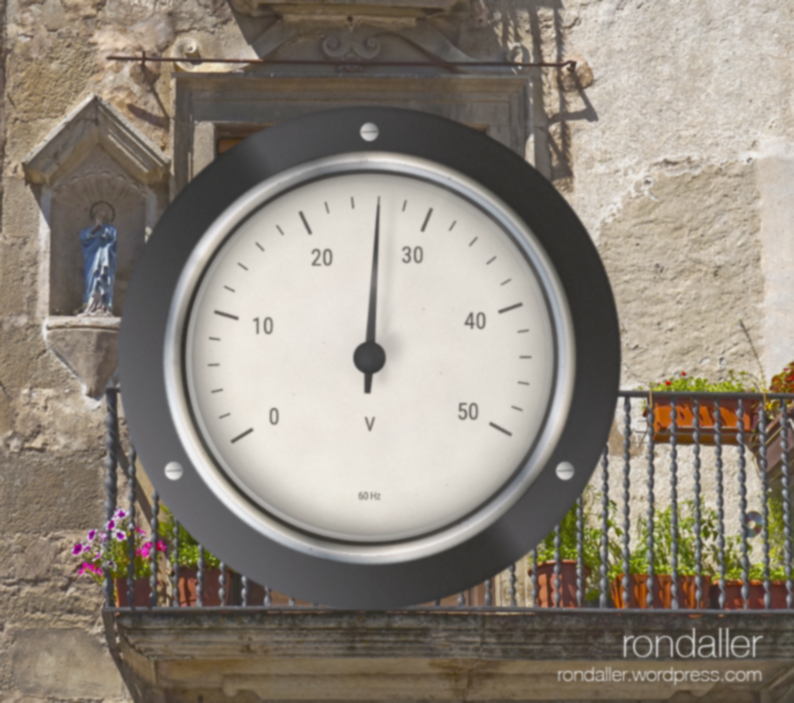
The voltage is V 26
